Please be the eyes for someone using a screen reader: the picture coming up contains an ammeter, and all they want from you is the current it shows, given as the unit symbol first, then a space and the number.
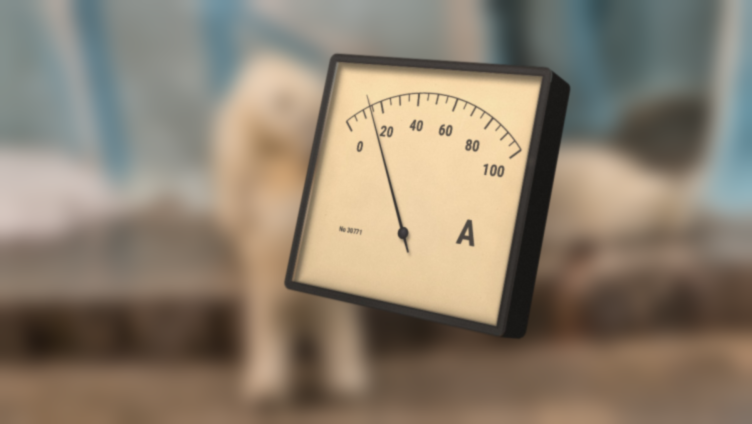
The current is A 15
